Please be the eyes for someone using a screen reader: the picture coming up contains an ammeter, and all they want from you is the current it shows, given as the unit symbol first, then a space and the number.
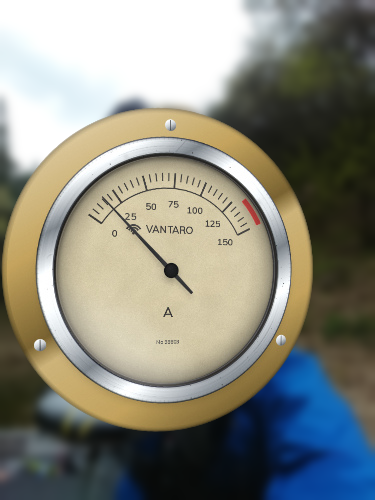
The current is A 15
